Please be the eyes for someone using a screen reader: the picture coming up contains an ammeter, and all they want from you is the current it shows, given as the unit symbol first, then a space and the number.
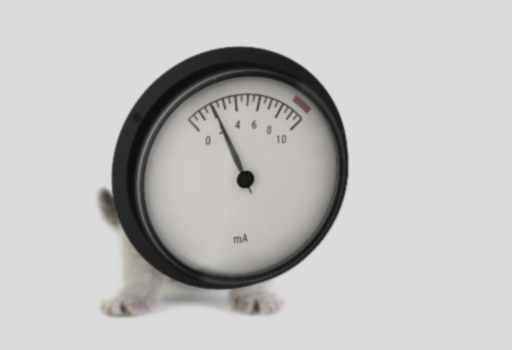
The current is mA 2
